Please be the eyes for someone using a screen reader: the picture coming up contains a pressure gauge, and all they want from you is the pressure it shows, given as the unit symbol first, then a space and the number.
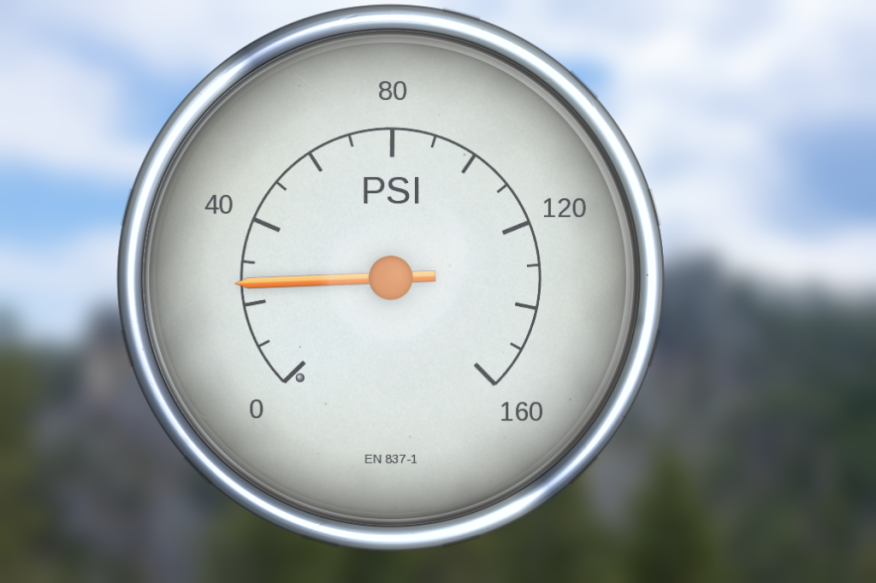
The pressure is psi 25
